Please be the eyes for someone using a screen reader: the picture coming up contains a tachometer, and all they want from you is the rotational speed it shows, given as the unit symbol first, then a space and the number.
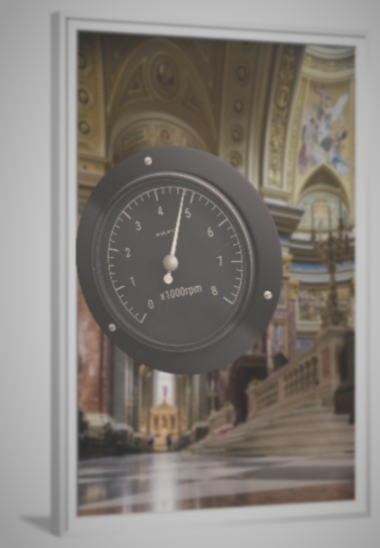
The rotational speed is rpm 4800
